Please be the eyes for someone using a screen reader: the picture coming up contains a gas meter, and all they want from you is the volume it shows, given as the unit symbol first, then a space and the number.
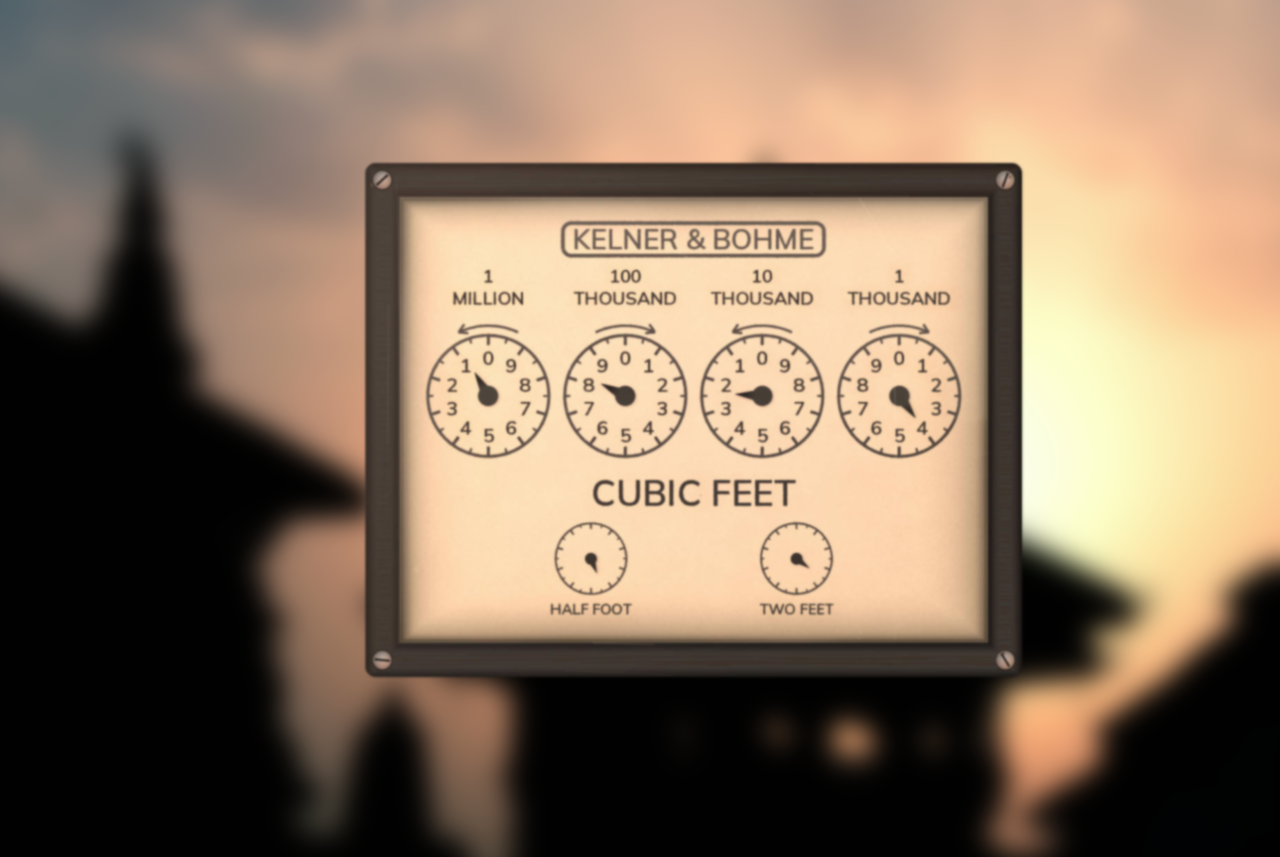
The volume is ft³ 82400
